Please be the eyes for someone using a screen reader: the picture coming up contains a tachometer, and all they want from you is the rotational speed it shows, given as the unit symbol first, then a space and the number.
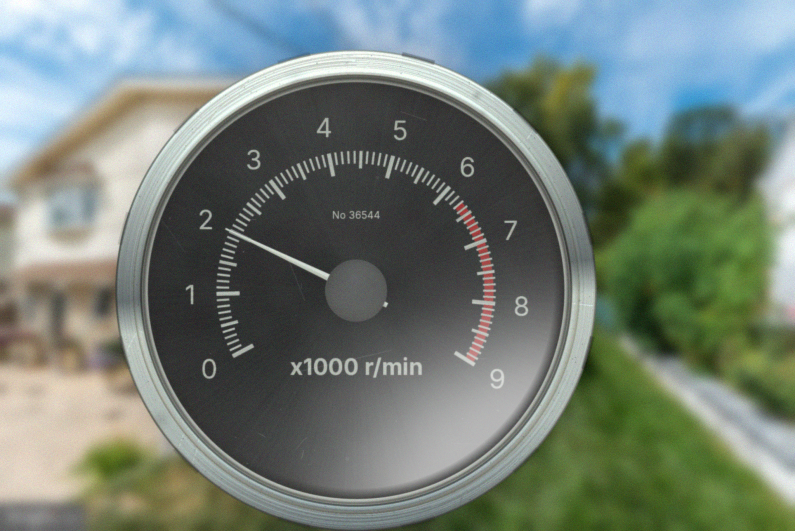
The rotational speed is rpm 2000
